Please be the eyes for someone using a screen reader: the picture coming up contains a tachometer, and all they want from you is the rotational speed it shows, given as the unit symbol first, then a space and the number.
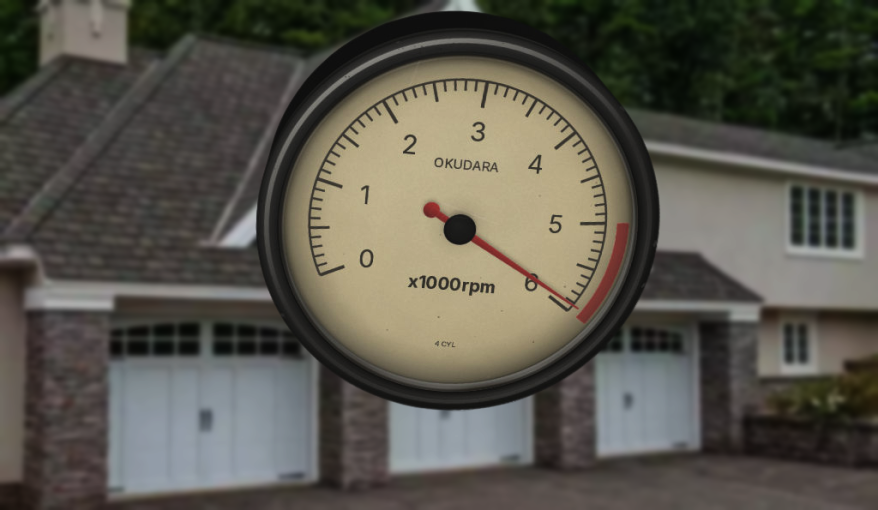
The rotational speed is rpm 5900
